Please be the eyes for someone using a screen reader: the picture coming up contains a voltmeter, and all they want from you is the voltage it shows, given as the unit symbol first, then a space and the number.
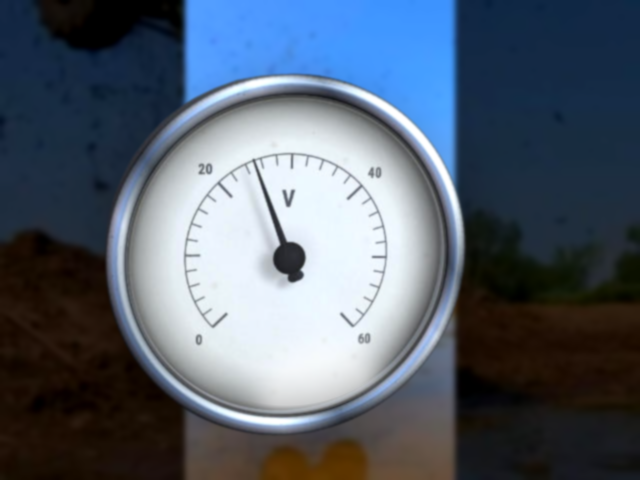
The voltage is V 25
